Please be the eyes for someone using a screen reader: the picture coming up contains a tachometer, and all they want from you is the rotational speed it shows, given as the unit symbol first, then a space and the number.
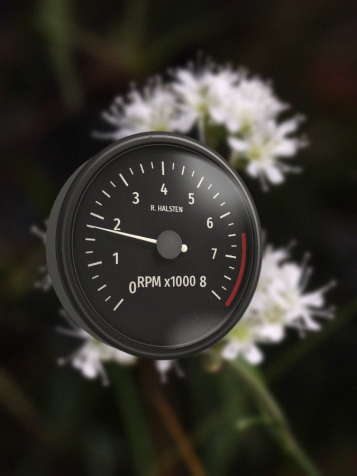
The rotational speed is rpm 1750
